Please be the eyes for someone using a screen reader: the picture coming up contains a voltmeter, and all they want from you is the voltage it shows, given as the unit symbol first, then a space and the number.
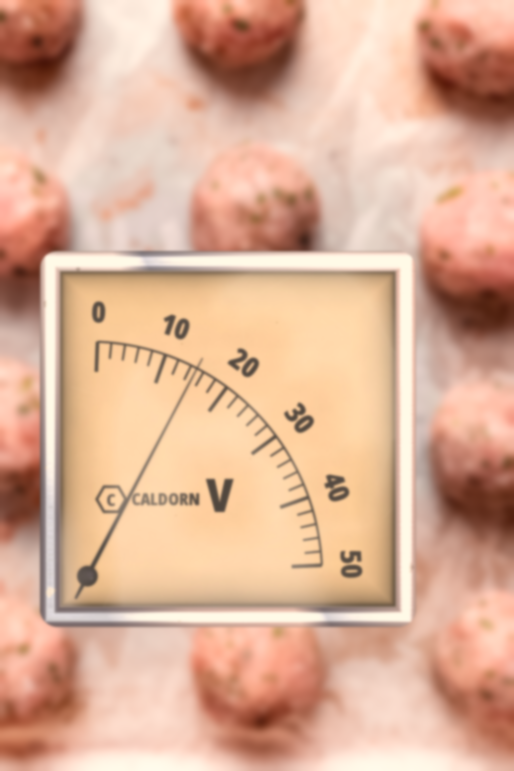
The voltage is V 15
